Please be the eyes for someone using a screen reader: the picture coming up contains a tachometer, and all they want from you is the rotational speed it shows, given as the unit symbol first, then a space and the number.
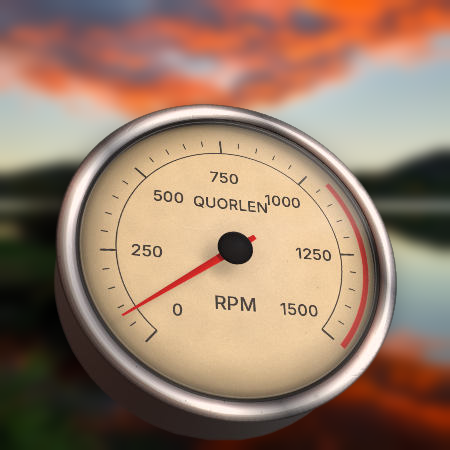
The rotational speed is rpm 75
